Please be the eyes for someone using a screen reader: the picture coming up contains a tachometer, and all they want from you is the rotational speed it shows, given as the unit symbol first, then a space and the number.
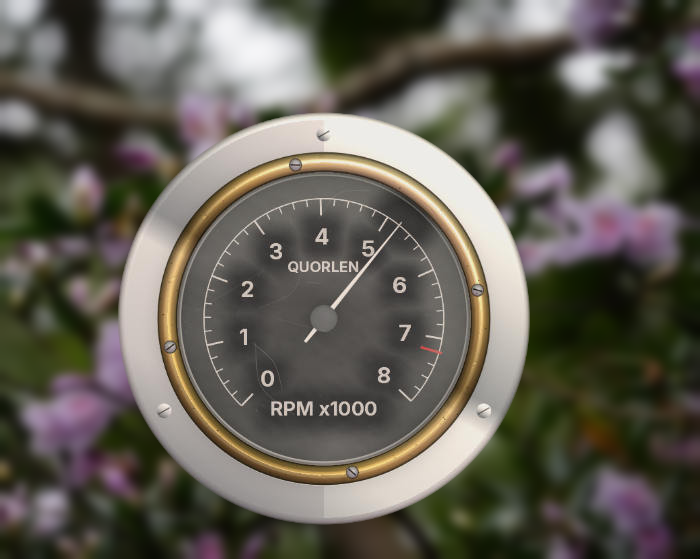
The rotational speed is rpm 5200
